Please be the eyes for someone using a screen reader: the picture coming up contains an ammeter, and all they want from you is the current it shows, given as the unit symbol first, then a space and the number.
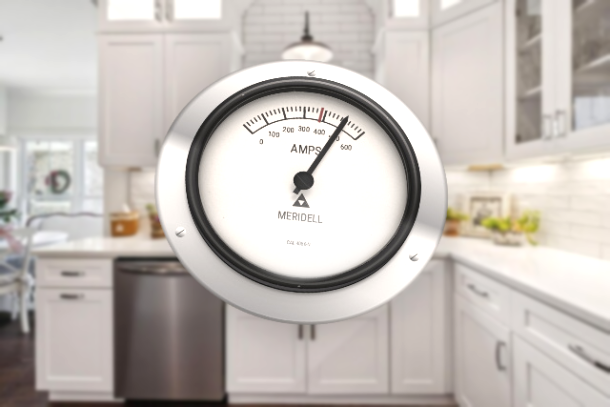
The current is A 500
